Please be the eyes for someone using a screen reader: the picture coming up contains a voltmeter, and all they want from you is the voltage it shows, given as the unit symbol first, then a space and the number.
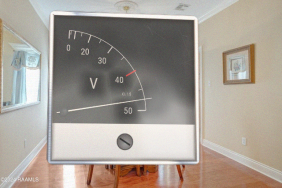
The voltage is V 47.5
